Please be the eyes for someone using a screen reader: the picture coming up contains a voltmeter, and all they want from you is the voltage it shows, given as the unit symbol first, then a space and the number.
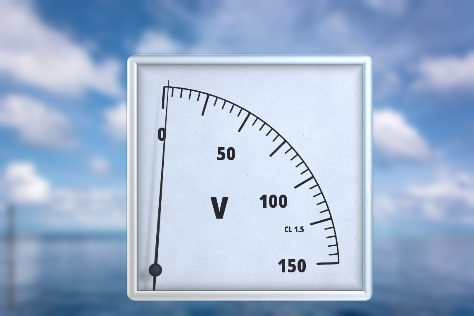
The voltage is V 2.5
